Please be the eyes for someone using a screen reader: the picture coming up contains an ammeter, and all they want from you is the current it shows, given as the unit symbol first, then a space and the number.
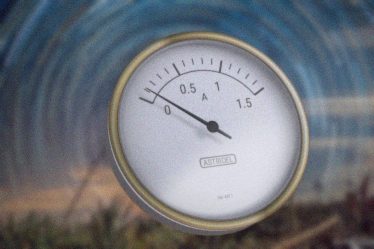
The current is A 0.1
